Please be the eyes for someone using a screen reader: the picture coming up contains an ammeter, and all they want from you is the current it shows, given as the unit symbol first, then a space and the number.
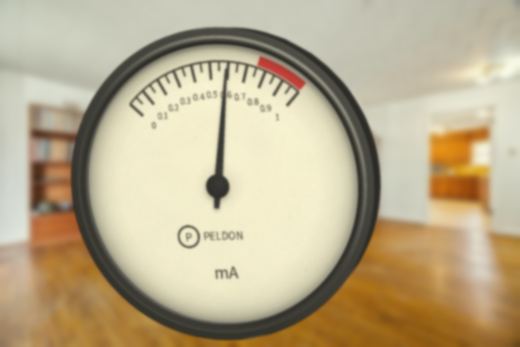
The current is mA 0.6
